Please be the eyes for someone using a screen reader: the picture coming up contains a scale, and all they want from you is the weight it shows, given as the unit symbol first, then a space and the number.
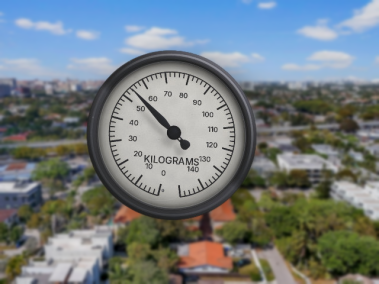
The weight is kg 54
